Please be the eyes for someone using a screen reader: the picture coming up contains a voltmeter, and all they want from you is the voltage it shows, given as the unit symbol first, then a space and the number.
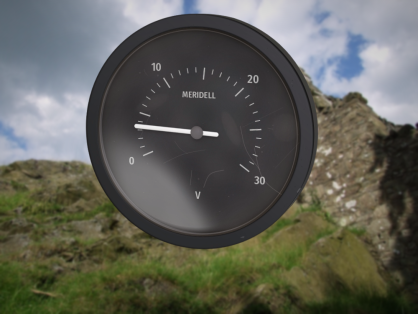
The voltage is V 3.5
